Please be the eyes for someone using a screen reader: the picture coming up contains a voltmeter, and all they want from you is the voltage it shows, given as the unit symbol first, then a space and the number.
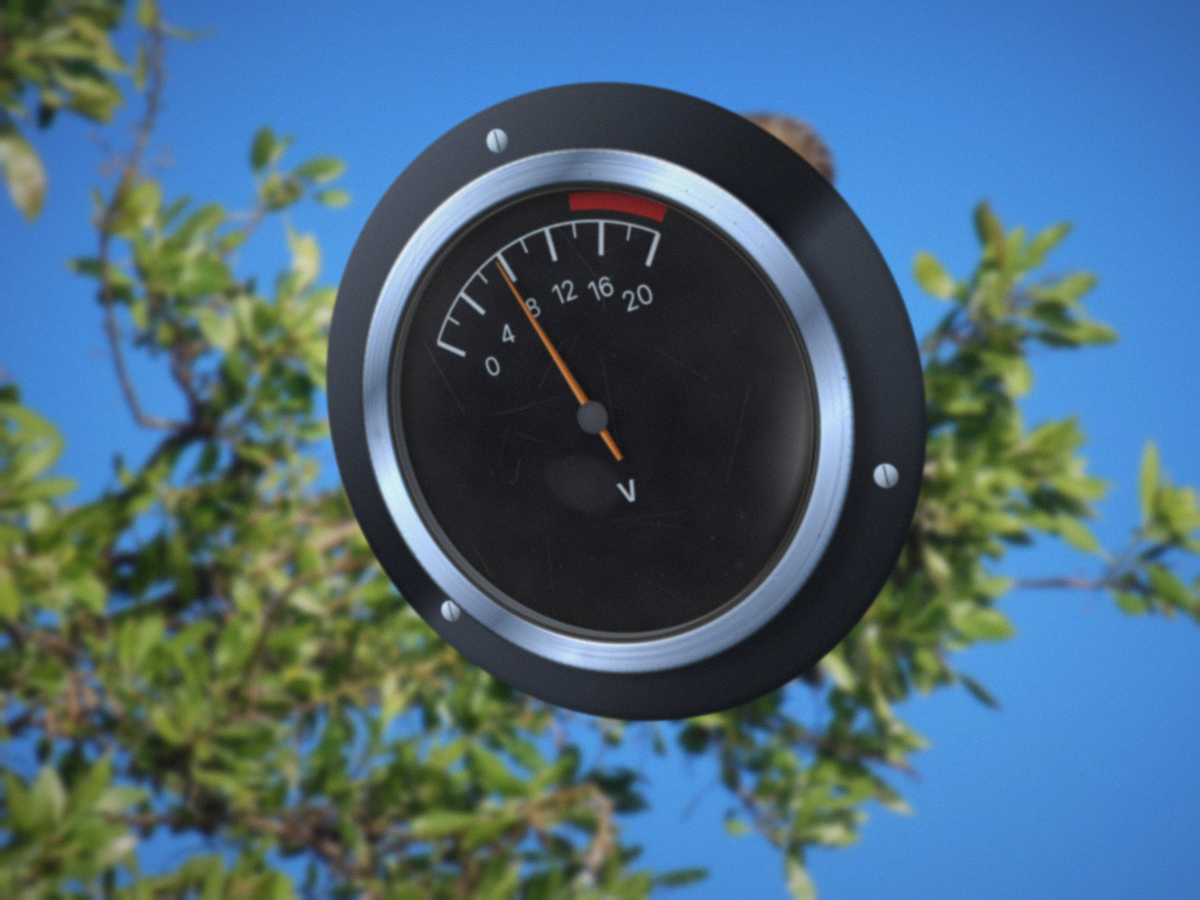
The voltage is V 8
